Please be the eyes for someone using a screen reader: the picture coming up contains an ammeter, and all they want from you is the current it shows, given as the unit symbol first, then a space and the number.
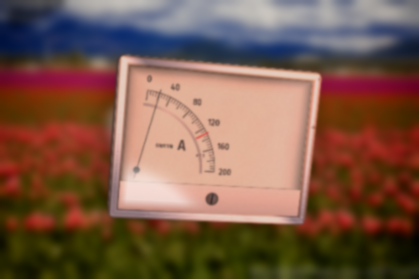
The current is A 20
